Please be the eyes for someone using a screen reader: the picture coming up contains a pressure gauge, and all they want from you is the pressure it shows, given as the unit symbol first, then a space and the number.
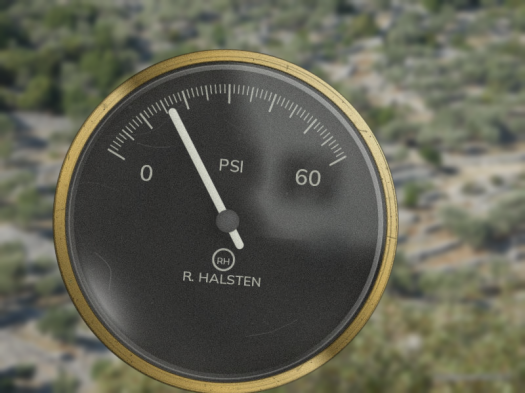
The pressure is psi 16
